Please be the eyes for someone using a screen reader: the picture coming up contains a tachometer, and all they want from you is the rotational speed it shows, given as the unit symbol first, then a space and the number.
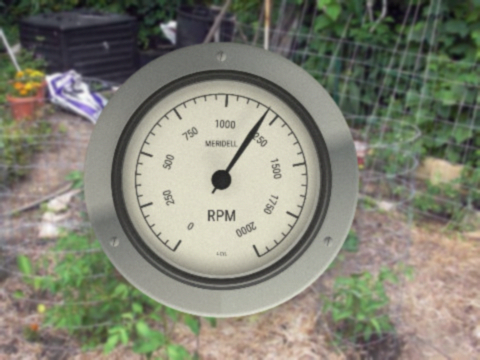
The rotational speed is rpm 1200
